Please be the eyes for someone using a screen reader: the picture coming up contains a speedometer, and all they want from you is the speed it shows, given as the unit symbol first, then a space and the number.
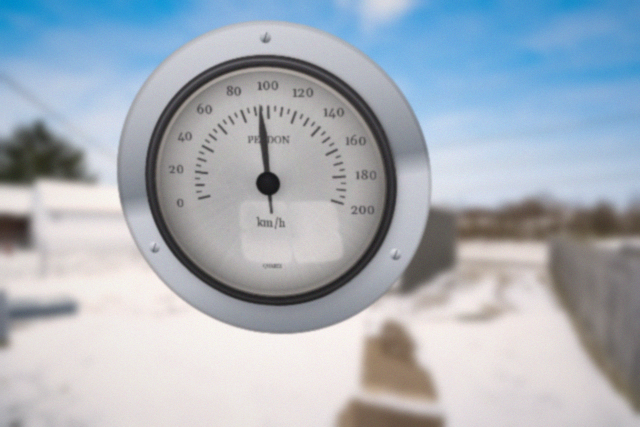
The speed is km/h 95
